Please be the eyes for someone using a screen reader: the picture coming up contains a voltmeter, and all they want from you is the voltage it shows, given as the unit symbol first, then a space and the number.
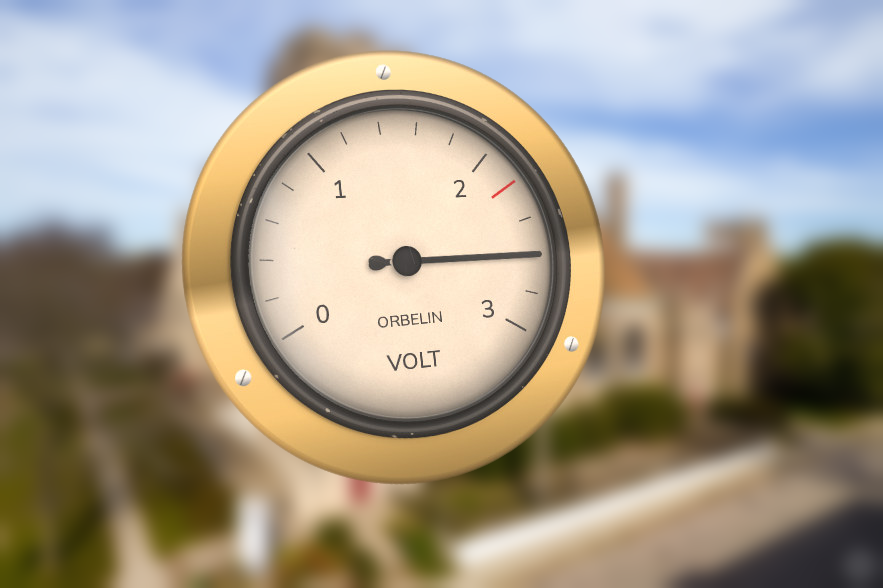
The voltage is V 2.6
